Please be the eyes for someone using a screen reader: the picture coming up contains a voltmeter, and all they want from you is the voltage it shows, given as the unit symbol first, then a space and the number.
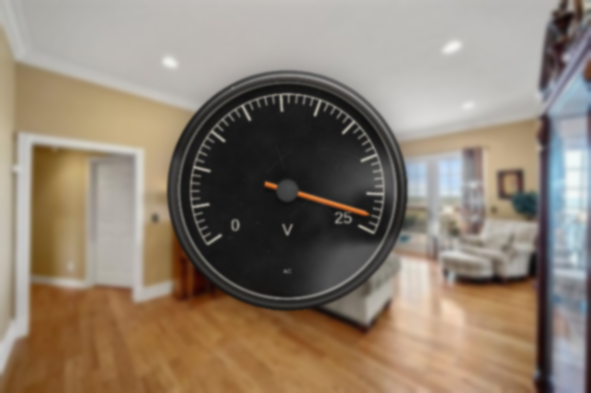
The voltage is V 24
